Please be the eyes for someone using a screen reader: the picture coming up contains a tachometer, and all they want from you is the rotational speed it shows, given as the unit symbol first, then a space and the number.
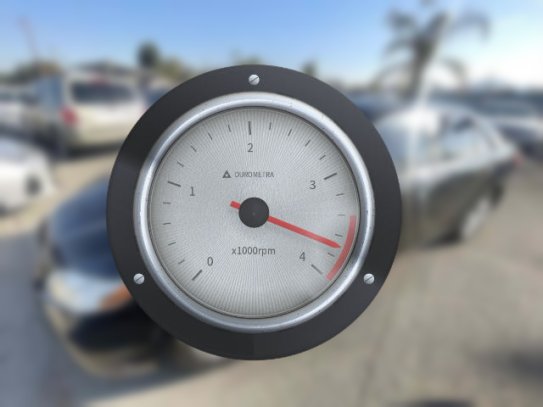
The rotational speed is rpm 3700
